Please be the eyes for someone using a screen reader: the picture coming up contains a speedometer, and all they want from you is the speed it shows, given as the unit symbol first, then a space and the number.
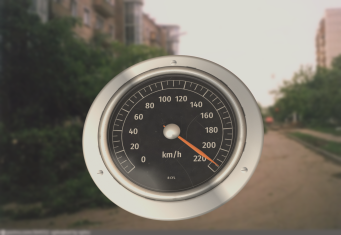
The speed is km/h 215
